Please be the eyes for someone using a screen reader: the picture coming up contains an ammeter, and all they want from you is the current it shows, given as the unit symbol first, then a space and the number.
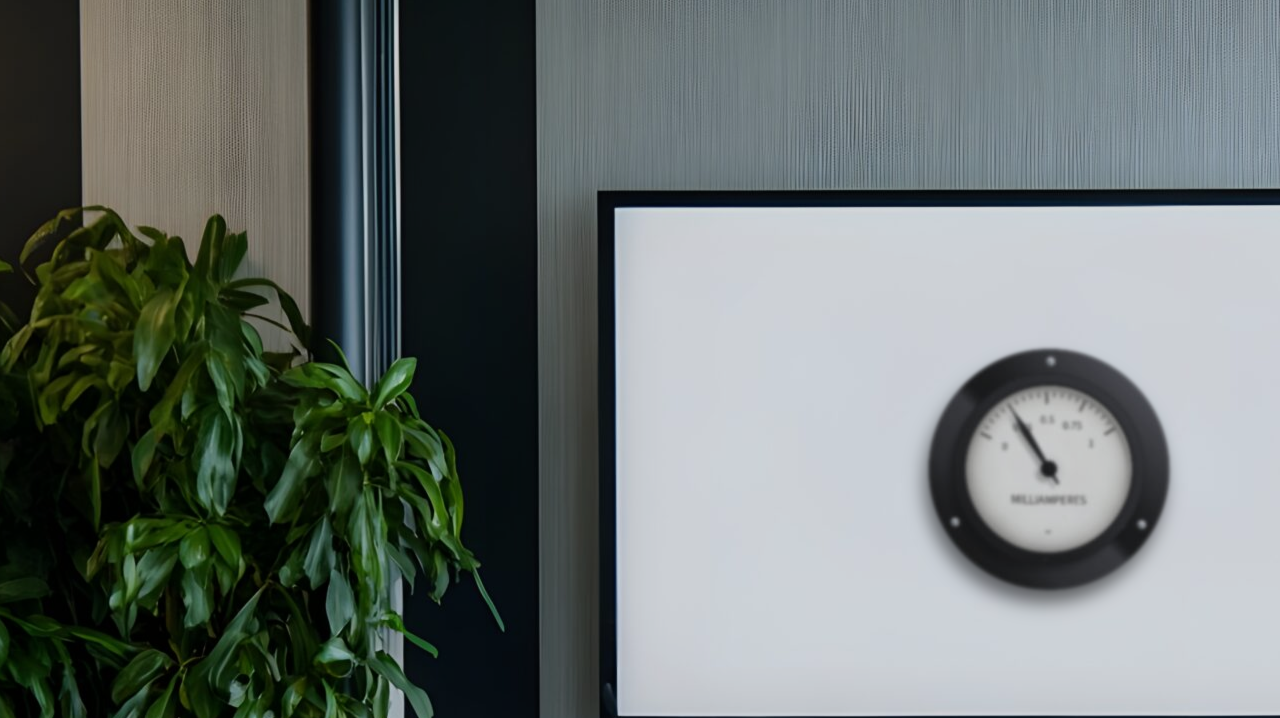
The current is mA 0.25
